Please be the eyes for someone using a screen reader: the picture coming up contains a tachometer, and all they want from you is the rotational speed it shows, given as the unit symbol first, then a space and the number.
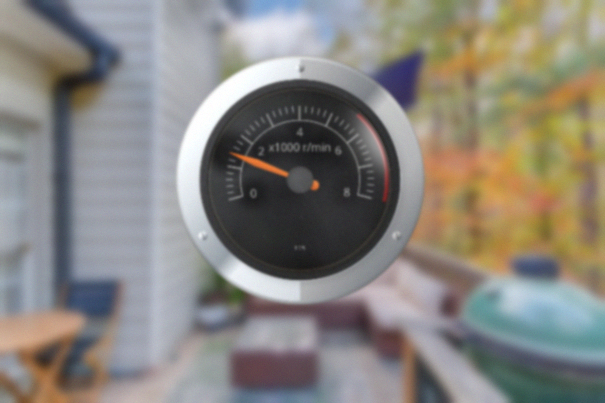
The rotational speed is rpm 1400
